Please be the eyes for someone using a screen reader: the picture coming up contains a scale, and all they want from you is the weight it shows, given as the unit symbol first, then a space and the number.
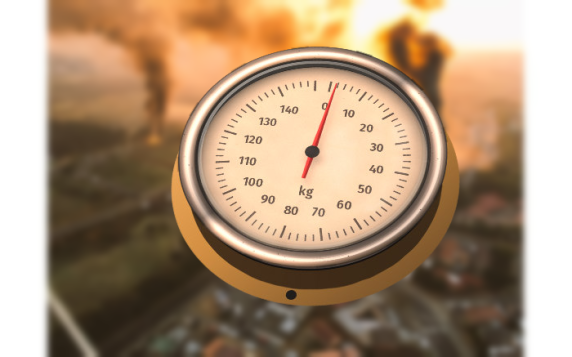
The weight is kg 2
